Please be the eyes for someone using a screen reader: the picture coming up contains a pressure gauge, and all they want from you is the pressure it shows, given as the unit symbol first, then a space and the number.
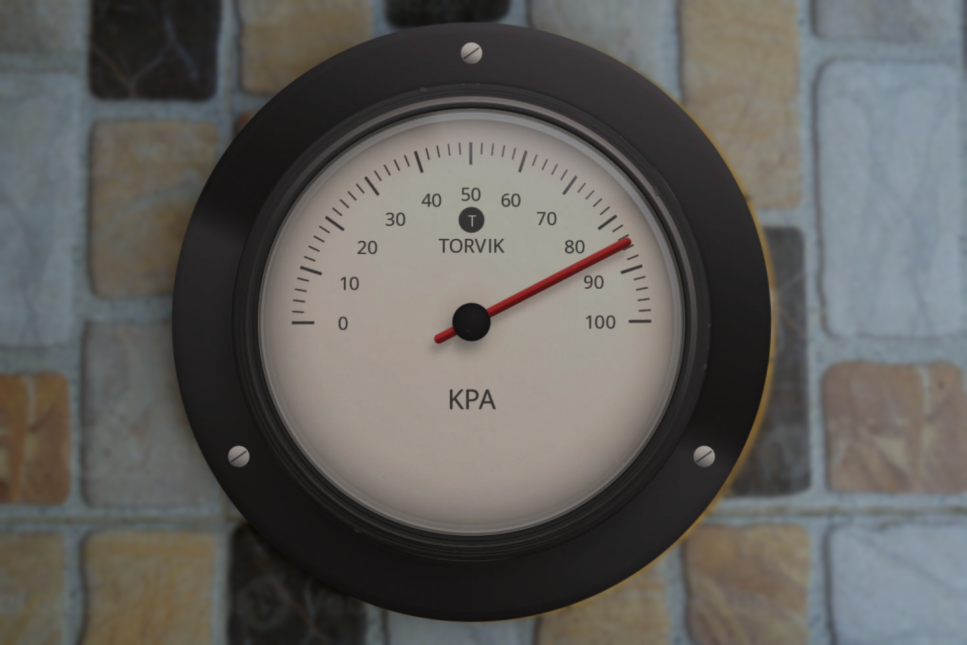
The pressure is kPa 85
